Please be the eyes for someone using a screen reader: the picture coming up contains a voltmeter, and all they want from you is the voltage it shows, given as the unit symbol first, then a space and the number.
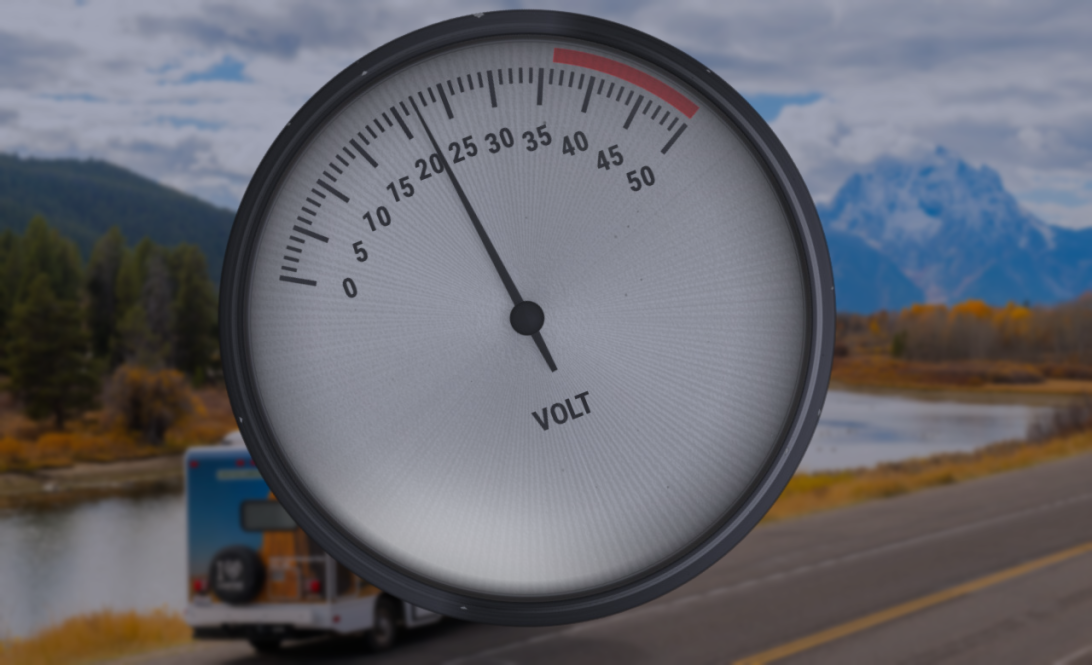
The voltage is V 22
